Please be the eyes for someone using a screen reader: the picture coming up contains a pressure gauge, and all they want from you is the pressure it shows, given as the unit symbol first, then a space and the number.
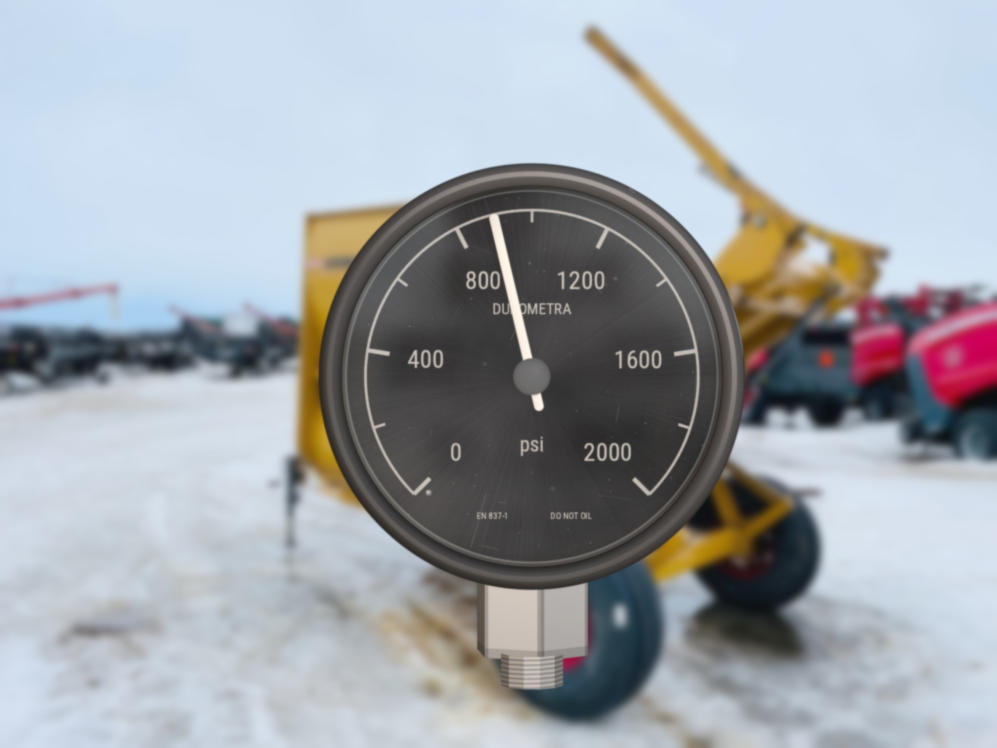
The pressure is psi 900
